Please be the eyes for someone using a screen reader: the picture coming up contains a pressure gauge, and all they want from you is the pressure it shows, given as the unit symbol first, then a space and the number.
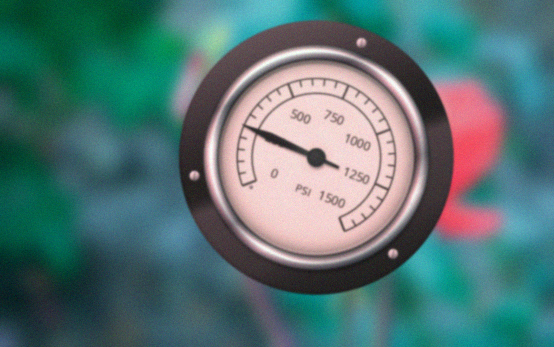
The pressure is psi 250
